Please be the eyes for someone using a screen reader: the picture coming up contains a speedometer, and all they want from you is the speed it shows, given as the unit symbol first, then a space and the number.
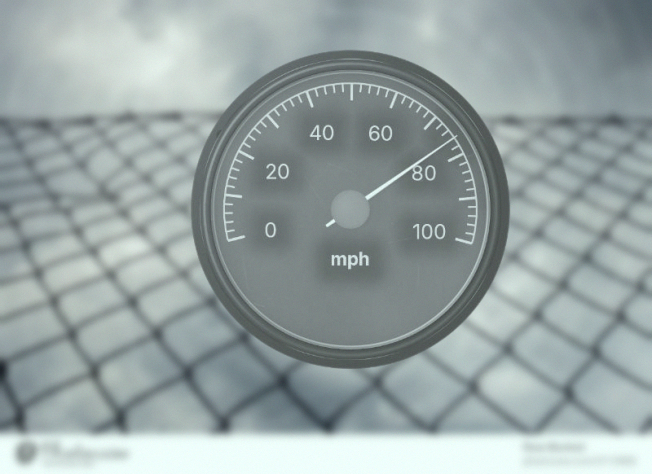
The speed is mph 76
